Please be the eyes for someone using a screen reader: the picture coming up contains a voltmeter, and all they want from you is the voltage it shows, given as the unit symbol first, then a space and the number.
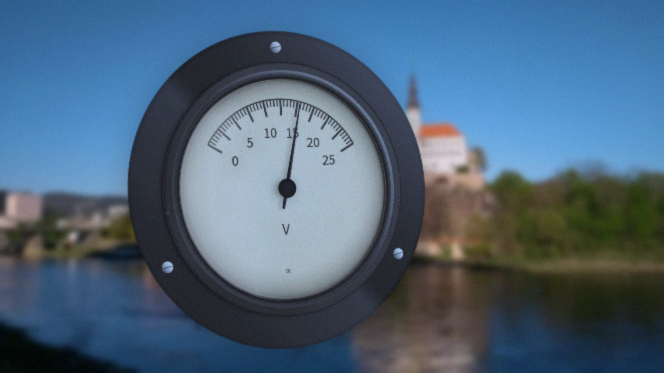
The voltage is V 15
